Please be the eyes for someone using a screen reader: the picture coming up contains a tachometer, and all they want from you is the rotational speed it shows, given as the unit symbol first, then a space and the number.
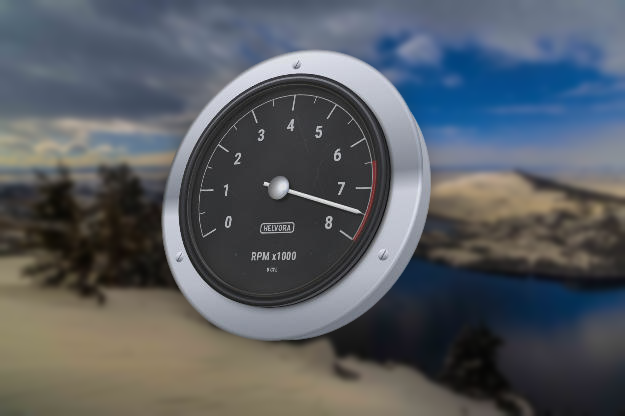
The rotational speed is rpm 7500
